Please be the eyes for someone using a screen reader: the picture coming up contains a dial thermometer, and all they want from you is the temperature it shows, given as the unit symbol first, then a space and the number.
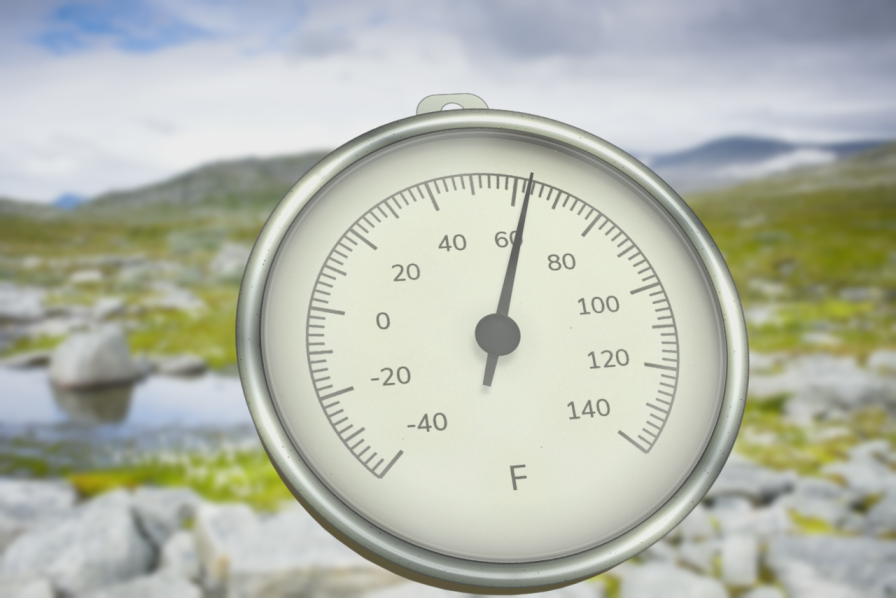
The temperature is °F 63
